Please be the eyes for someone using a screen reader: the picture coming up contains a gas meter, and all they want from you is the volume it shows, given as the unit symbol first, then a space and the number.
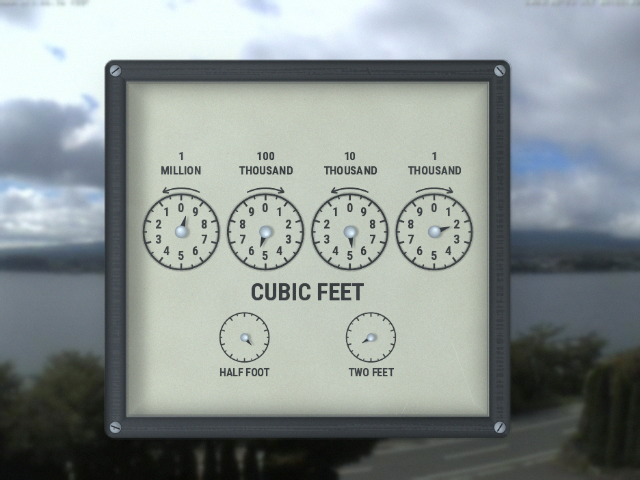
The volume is ft³ 955200
